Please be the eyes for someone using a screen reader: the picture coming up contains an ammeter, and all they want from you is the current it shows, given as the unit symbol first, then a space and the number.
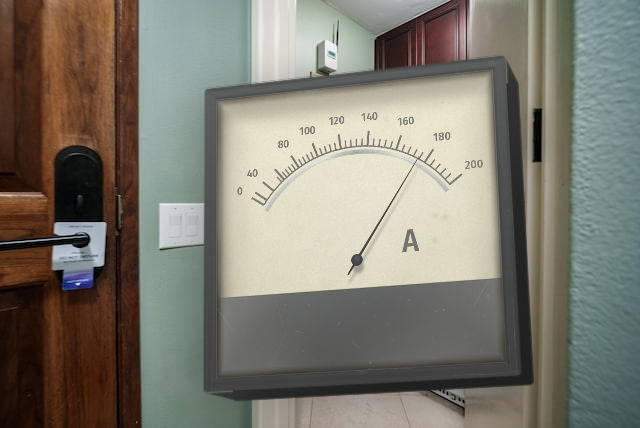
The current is A 176
